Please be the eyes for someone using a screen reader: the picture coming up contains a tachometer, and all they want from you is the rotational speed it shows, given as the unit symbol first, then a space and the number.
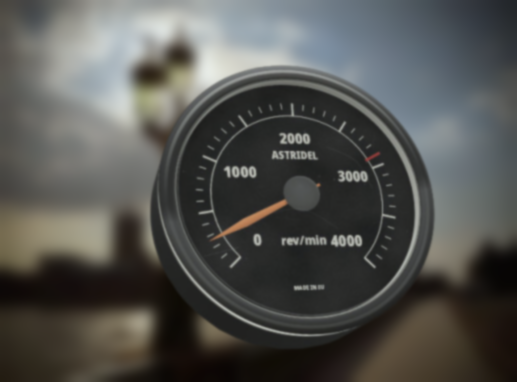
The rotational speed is rpm 250
